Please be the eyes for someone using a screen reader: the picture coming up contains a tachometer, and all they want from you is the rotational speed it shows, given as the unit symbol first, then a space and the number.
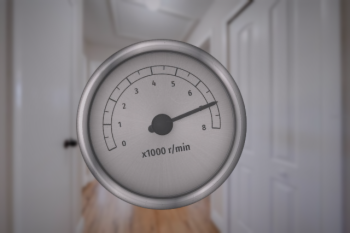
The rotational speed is rpm 7000
